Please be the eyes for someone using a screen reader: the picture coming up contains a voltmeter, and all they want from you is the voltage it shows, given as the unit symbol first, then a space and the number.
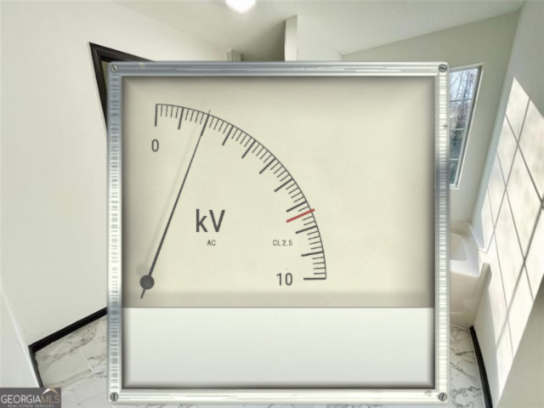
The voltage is kV 2
